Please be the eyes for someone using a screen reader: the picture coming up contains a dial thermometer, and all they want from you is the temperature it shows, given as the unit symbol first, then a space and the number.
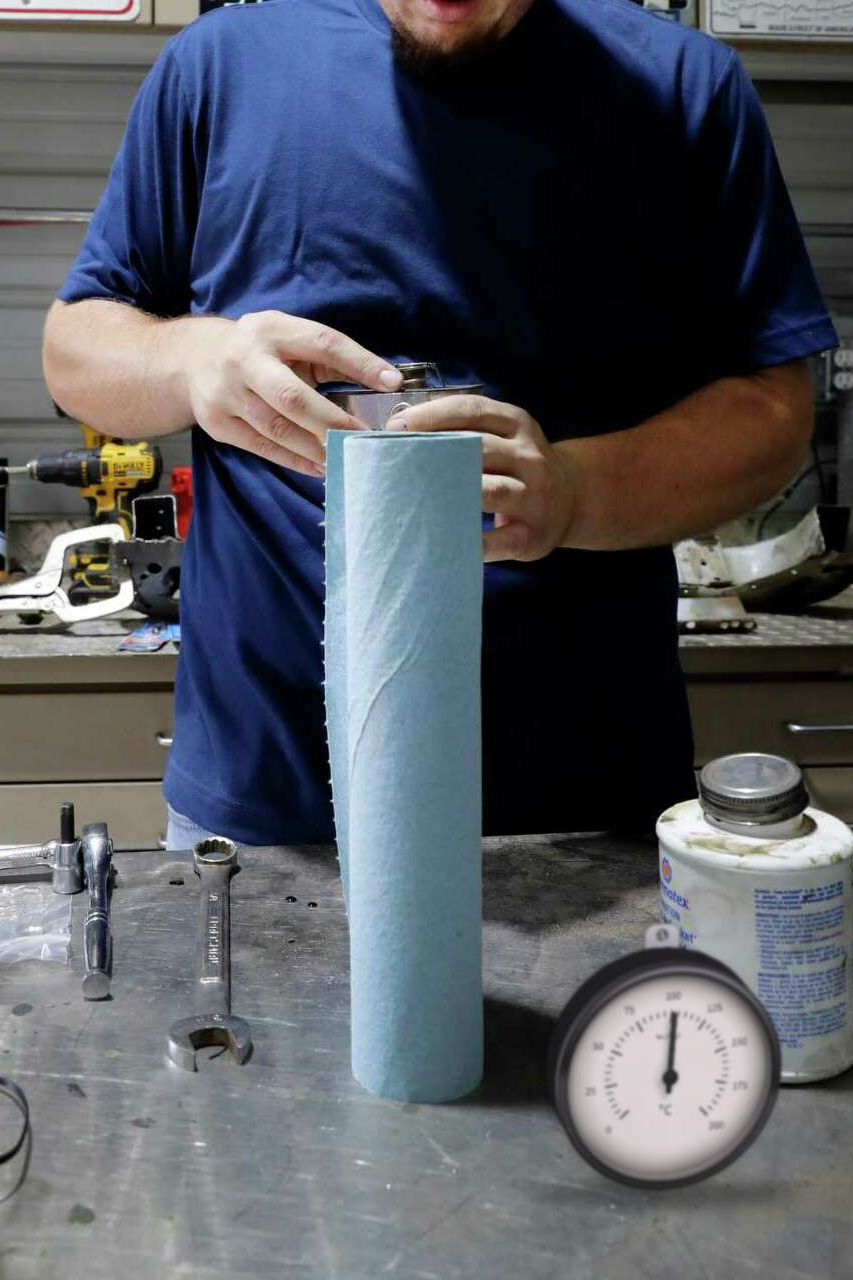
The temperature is °C 100
